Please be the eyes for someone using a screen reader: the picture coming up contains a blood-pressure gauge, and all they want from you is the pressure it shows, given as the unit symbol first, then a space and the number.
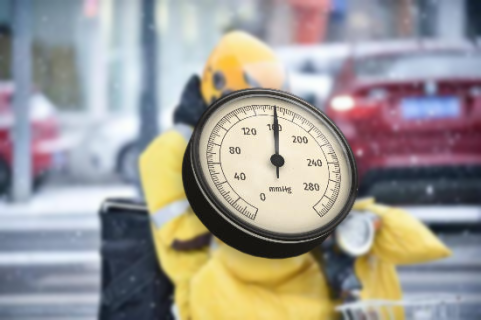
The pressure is mmHg 160
